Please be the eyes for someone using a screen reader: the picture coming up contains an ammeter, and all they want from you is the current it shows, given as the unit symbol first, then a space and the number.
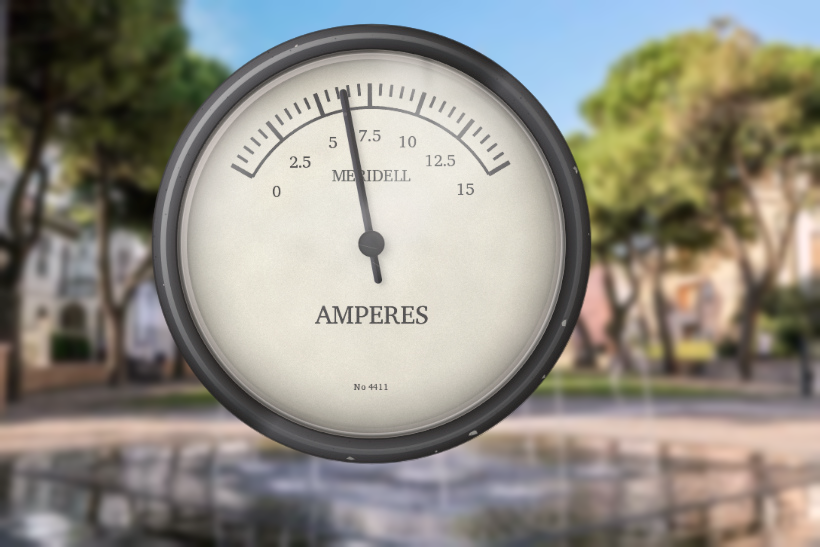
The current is A 6.25
